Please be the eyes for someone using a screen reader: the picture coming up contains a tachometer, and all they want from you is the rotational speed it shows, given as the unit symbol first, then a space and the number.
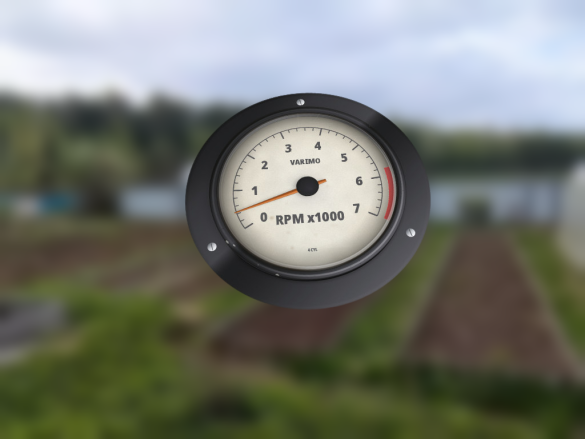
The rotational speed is rpm 400
